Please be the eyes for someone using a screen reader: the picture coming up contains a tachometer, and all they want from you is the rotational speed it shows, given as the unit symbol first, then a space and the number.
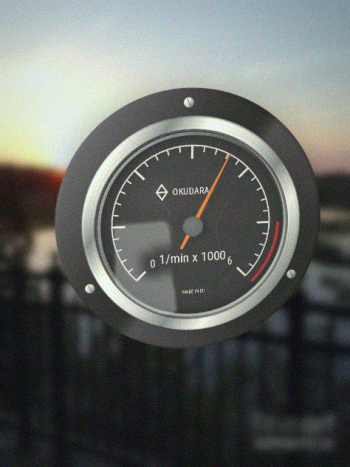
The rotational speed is rpm 3600
